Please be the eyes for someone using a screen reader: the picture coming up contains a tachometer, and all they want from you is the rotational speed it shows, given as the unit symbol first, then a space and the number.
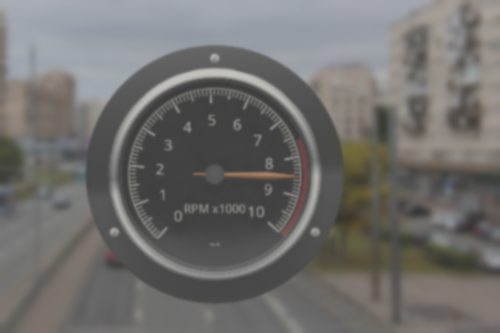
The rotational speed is rpm 8500
